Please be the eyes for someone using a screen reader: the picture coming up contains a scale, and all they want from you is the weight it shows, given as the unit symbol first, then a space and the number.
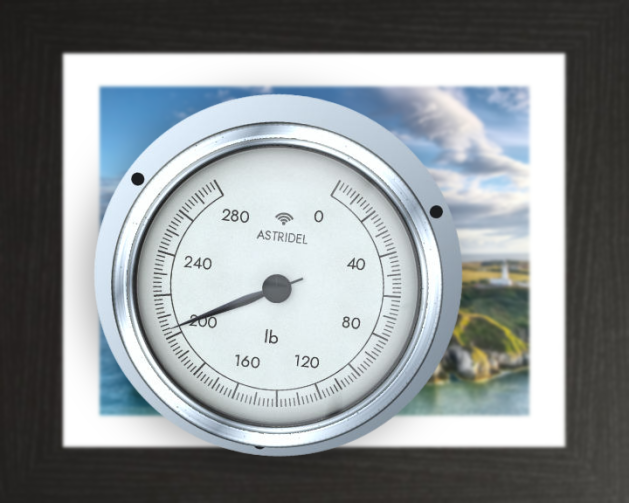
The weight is lb 204
